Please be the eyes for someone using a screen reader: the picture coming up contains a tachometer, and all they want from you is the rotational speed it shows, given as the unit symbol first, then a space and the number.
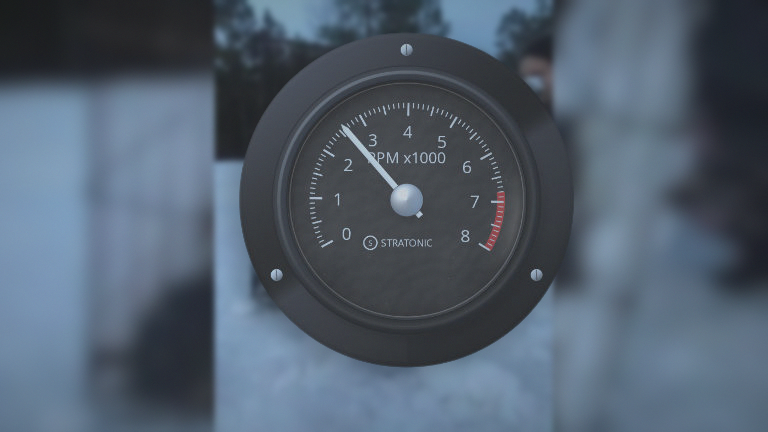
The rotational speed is rpm 2600
